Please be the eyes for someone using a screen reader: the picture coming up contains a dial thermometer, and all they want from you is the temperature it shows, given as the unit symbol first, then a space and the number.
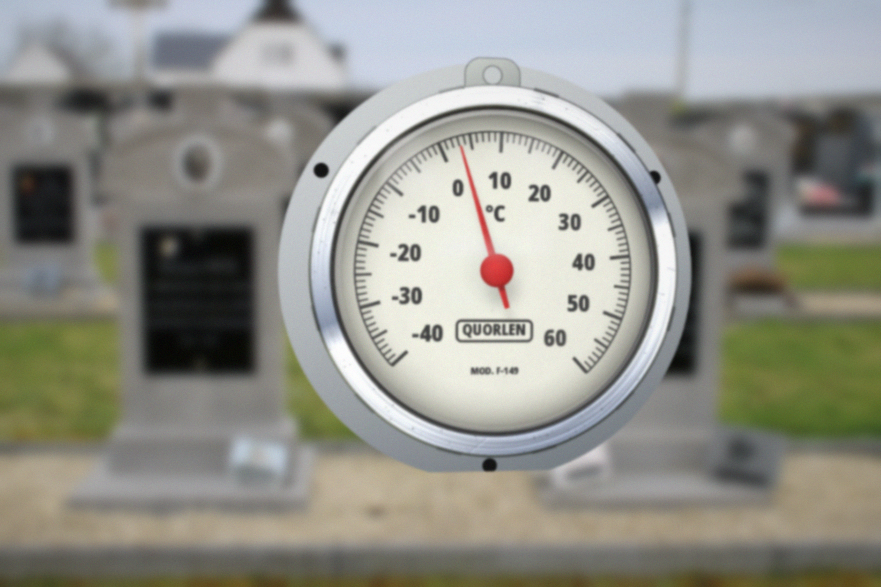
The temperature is °C 3
